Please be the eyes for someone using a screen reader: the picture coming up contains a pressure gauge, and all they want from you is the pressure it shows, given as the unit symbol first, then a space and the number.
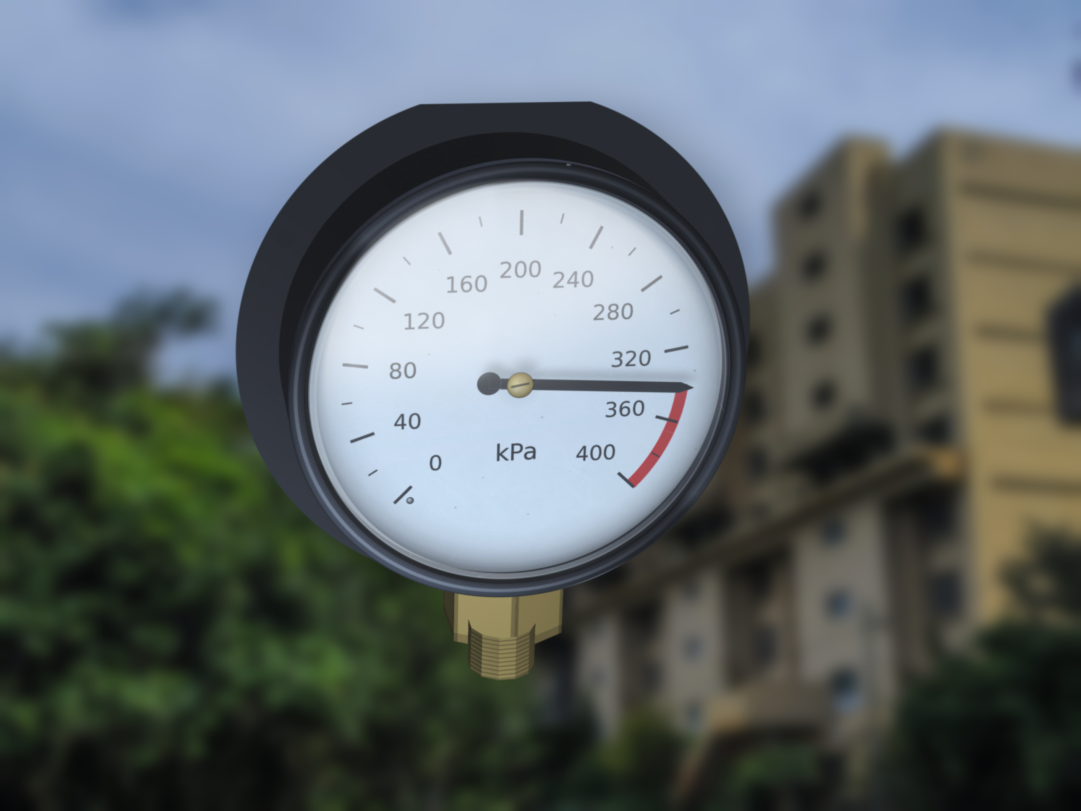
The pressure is kPa 340
